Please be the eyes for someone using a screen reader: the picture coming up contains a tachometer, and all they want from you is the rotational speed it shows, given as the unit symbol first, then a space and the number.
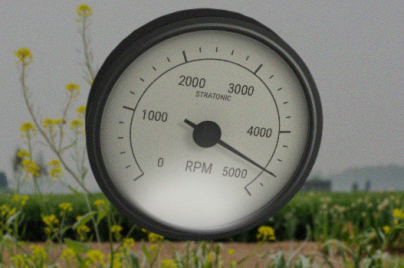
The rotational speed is rpm 4600
